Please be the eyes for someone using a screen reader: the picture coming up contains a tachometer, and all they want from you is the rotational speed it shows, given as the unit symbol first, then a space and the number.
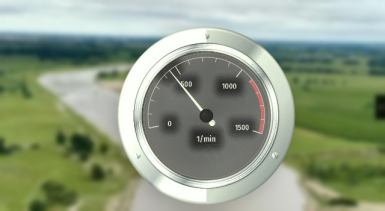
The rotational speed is rpm 450
